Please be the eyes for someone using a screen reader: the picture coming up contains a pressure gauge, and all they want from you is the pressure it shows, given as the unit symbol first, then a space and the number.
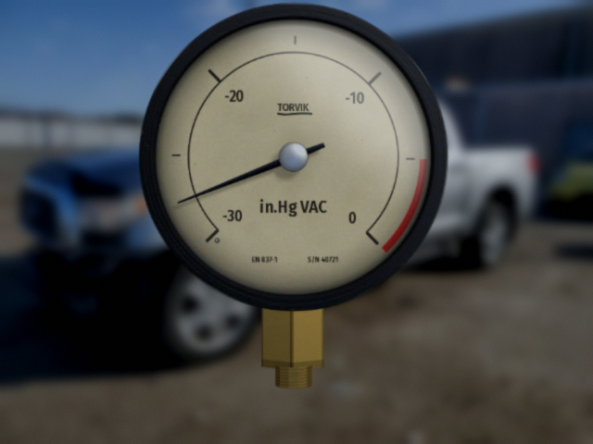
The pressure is inHg -27.5
